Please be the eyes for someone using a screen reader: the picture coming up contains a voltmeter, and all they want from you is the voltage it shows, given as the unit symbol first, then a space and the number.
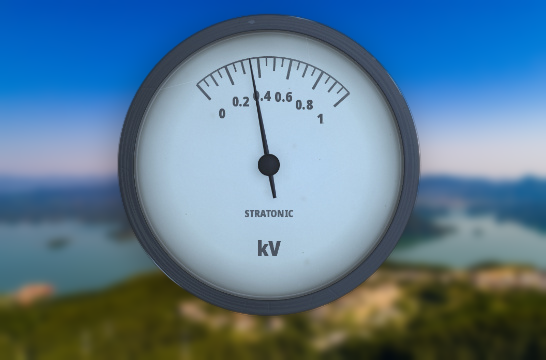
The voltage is kV 0.35
